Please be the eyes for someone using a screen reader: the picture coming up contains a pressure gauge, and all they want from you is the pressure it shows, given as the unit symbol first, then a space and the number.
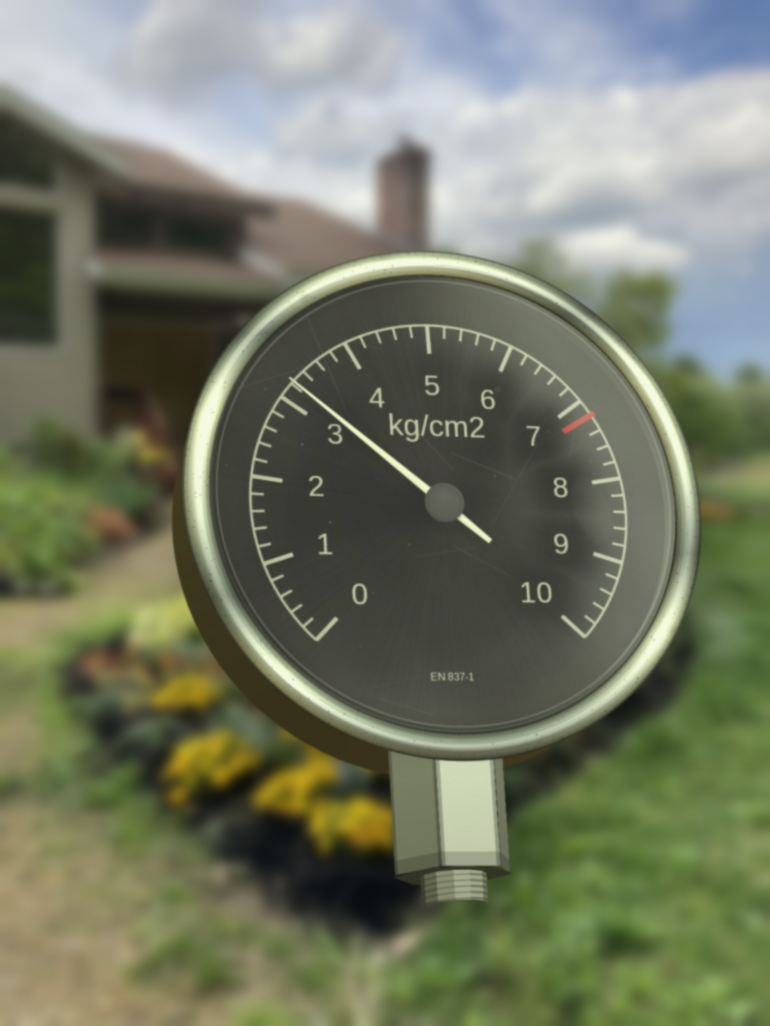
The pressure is kg/cm² 3.2
